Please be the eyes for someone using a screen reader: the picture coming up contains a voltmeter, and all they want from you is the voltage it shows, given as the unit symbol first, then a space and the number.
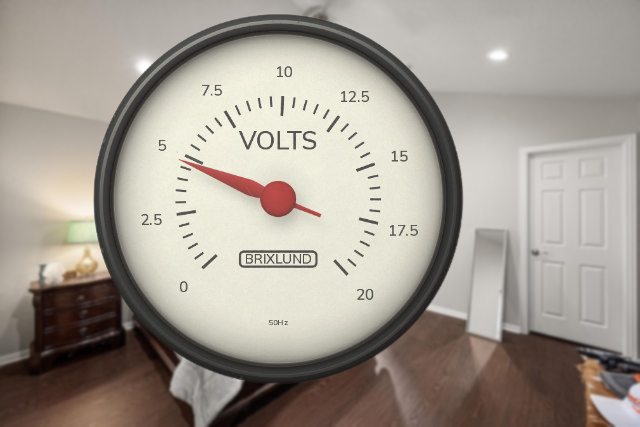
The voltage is V 4.75
